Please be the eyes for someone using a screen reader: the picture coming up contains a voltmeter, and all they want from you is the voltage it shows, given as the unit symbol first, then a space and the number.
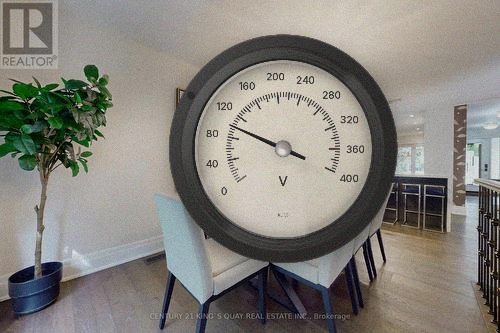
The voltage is V 100
